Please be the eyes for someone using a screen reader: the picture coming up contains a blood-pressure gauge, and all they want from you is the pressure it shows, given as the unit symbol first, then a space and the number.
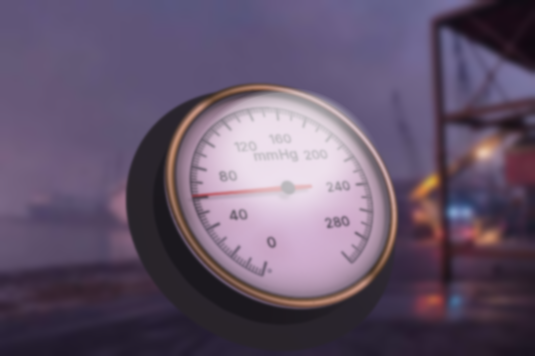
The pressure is mmHg 60
